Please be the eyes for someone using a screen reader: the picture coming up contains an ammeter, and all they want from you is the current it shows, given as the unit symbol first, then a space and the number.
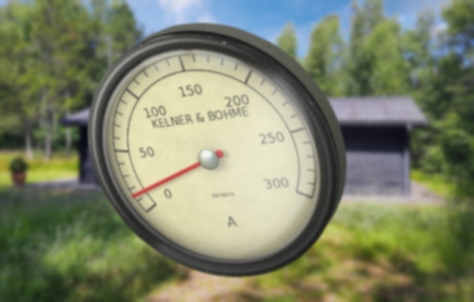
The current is A 15
